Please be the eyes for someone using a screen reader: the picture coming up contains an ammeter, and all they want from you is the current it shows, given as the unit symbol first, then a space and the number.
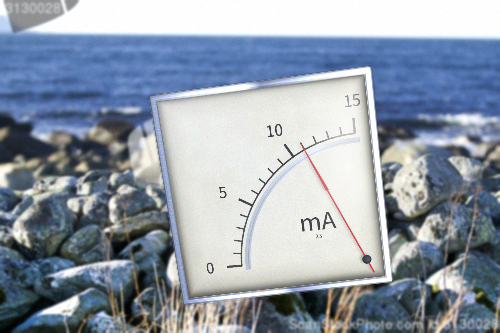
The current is mA 11
